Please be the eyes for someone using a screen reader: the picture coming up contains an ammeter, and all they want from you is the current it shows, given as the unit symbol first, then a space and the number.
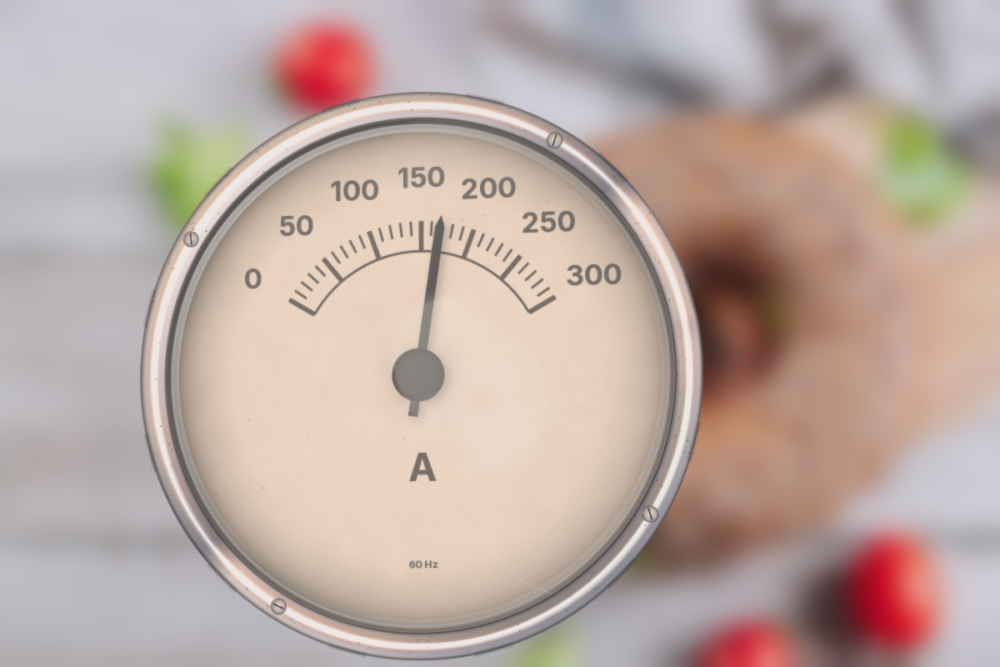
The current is A 170
